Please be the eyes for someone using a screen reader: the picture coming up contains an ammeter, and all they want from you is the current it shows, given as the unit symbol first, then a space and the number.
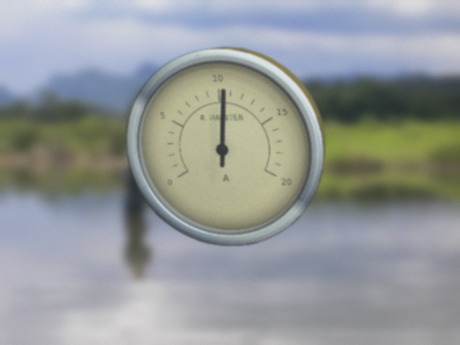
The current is A 10.5
